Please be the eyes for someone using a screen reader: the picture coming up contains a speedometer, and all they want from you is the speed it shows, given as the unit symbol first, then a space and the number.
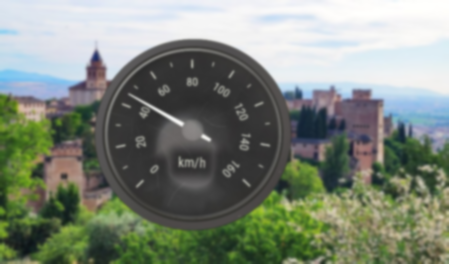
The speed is km/h 45
